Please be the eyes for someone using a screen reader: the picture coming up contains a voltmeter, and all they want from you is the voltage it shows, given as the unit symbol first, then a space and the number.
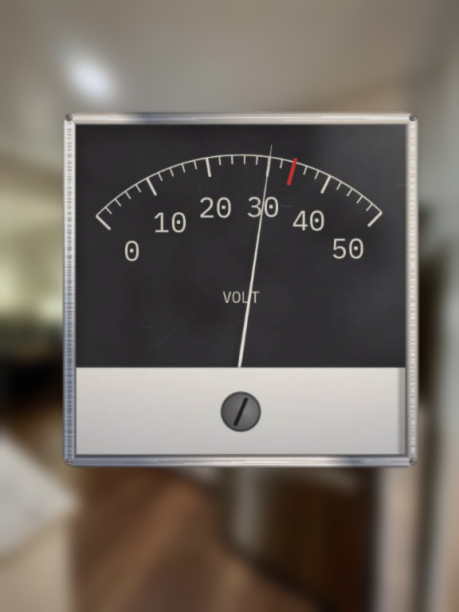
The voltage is V 30
